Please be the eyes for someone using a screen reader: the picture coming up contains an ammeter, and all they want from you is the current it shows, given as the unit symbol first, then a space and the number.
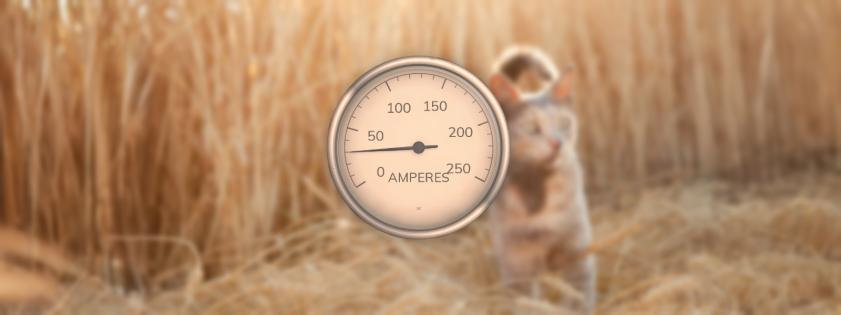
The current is A 30
